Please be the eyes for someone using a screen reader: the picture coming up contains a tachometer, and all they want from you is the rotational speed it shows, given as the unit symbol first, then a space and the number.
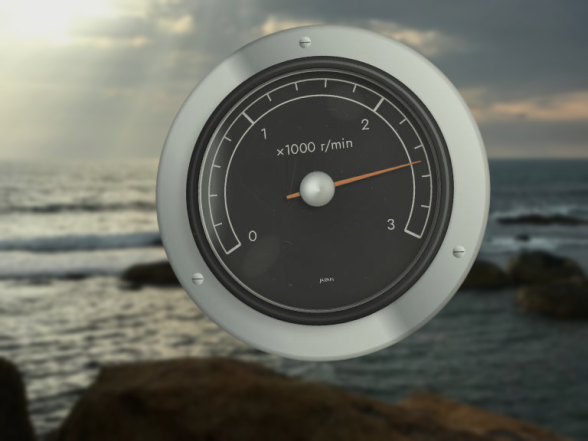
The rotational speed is rpm 2500
